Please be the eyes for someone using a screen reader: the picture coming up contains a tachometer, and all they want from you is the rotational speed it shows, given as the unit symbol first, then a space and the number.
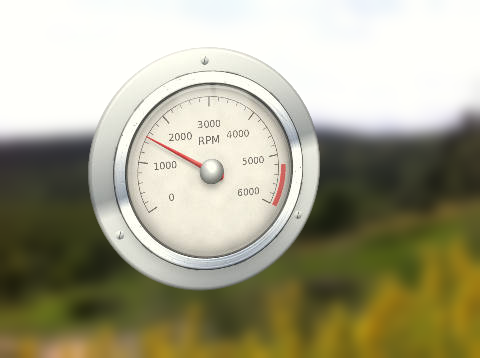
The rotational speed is rpm 1500
